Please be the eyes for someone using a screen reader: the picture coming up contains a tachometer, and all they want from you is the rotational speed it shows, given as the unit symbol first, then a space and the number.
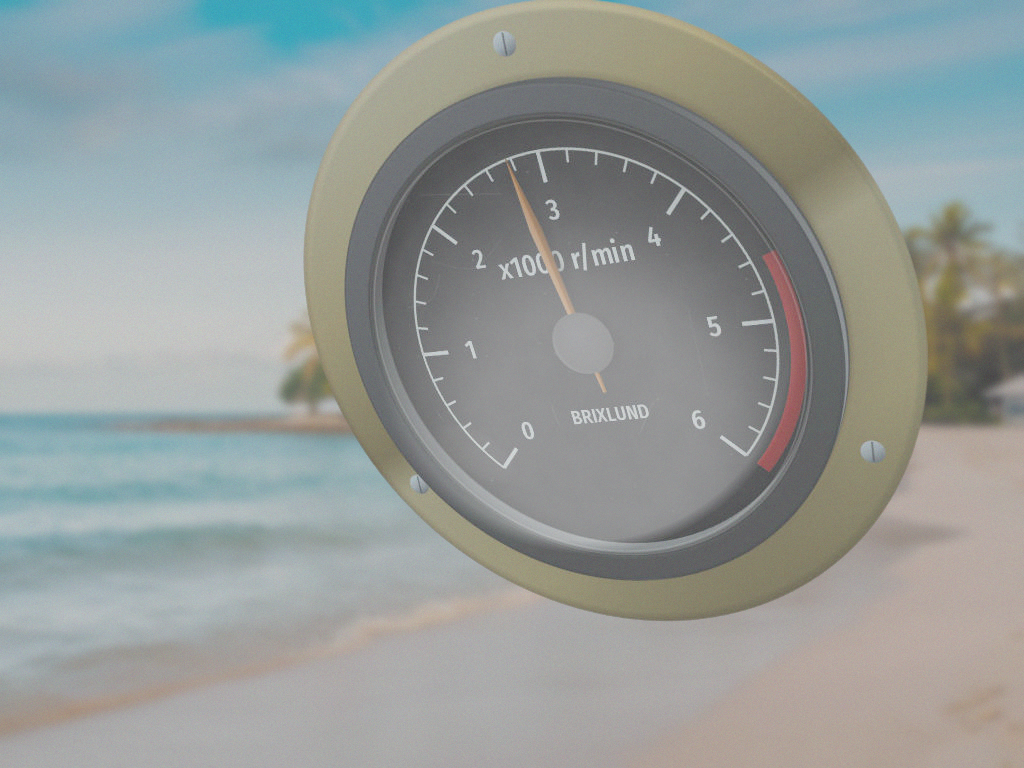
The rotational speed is rpm 2800
